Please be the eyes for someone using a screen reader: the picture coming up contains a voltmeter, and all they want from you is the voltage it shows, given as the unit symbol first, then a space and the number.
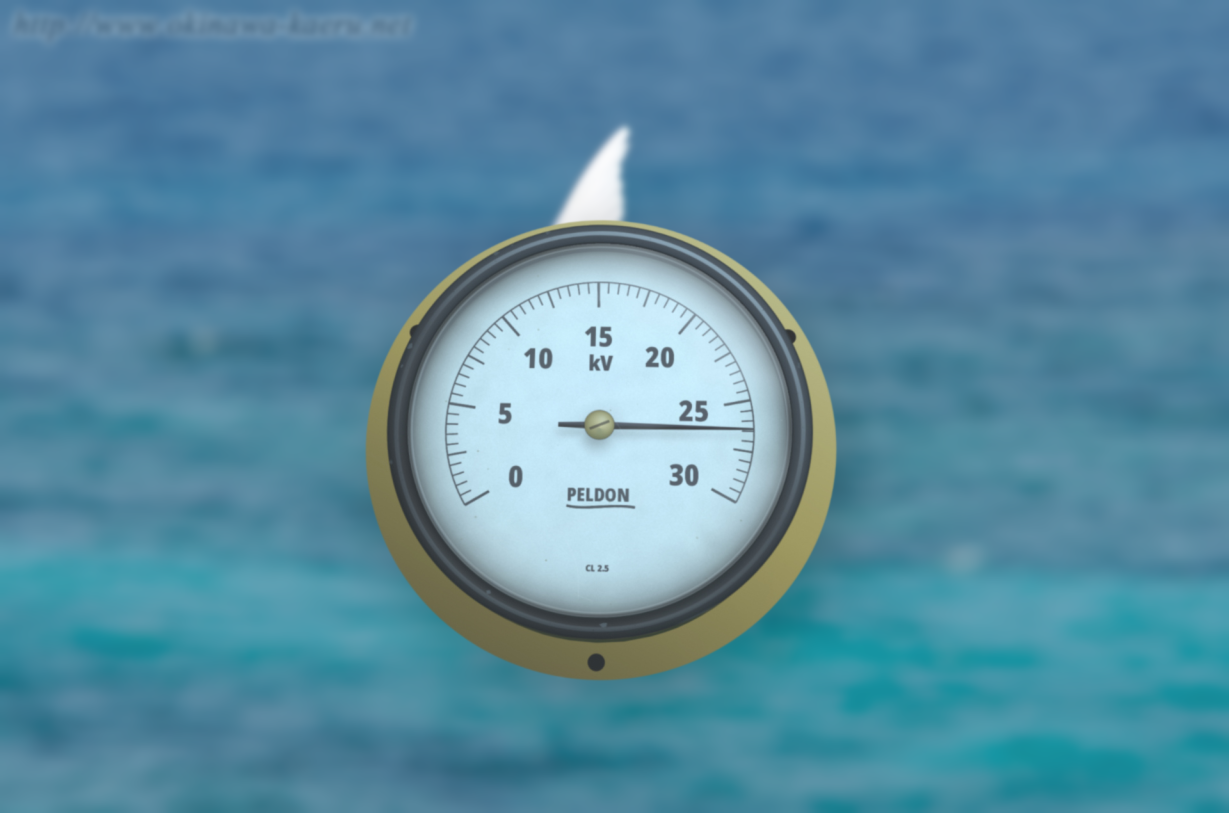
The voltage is kV 26.5
